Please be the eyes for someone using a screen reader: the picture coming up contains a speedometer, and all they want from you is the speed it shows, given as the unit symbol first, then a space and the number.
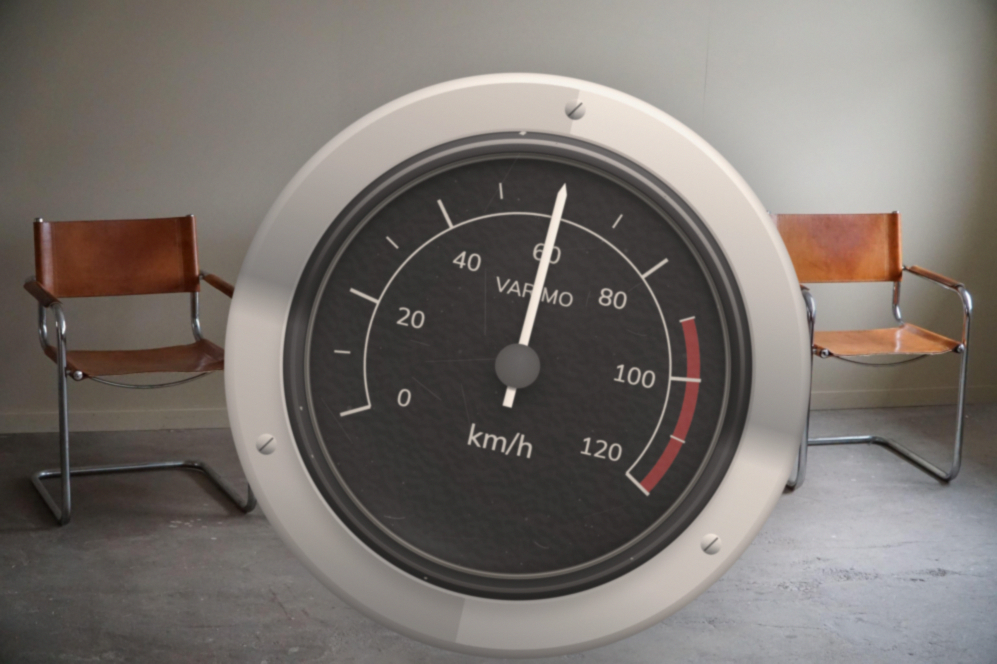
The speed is km/h 60
